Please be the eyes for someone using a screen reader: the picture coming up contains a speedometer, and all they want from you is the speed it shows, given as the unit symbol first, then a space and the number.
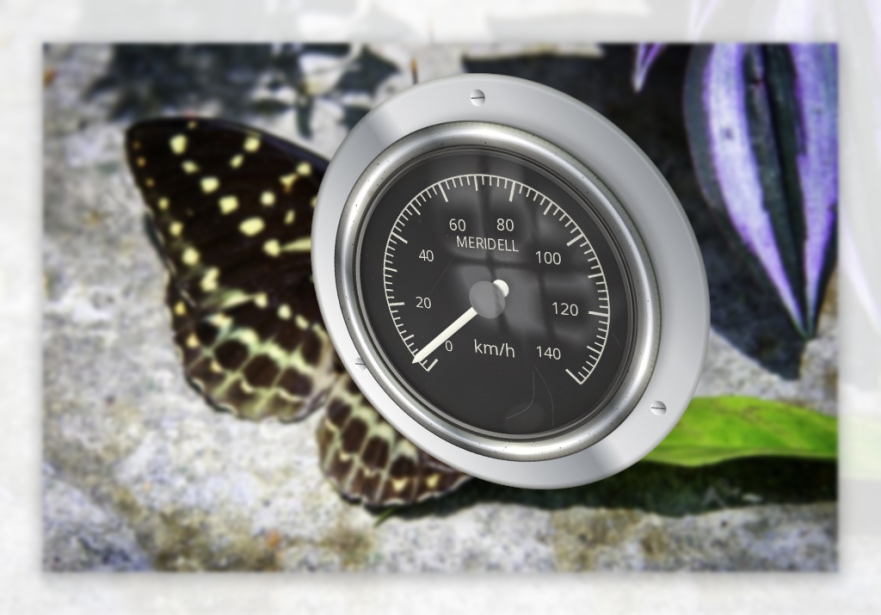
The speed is km/h 4
